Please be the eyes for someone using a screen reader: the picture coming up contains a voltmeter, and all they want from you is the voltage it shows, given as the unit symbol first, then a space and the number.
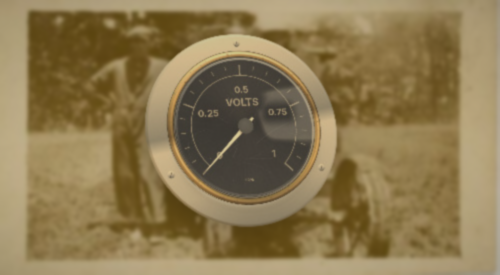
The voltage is V 0
